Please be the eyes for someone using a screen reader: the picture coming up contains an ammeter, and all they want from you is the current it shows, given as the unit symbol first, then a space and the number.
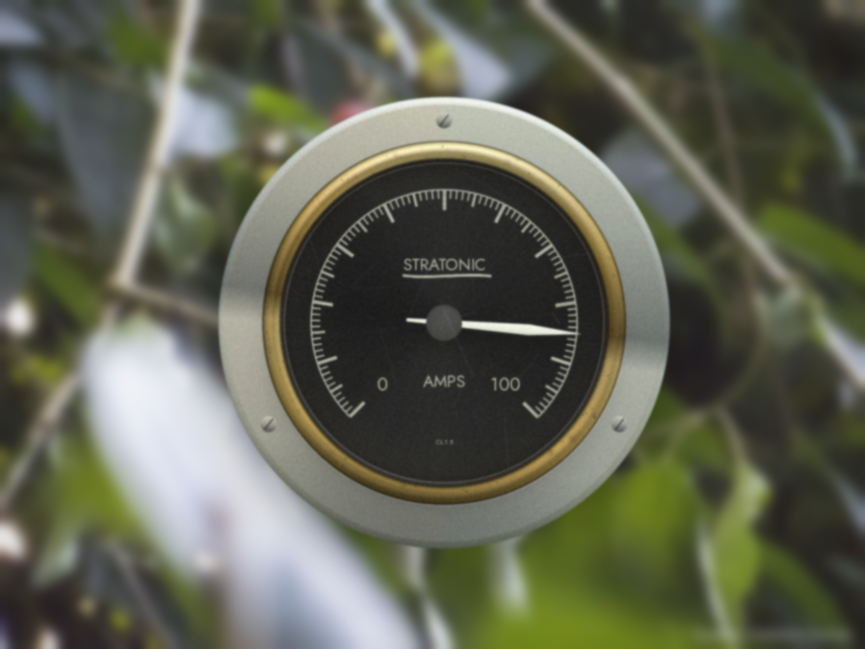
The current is A 85
